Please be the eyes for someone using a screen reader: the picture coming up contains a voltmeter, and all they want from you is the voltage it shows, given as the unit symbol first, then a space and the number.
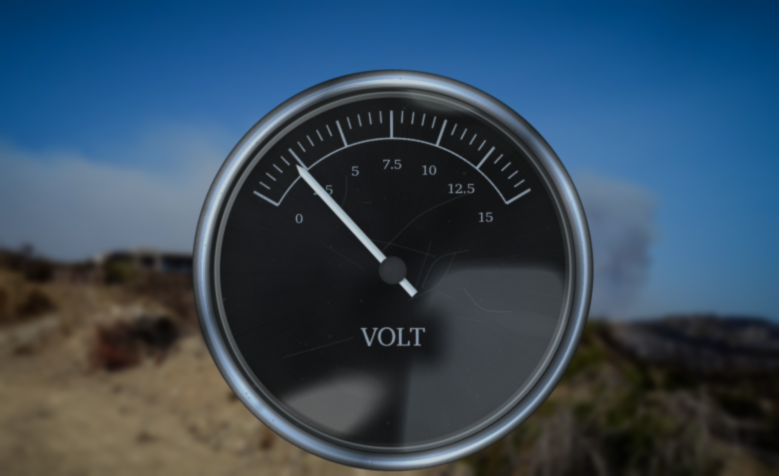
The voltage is V 2.25
